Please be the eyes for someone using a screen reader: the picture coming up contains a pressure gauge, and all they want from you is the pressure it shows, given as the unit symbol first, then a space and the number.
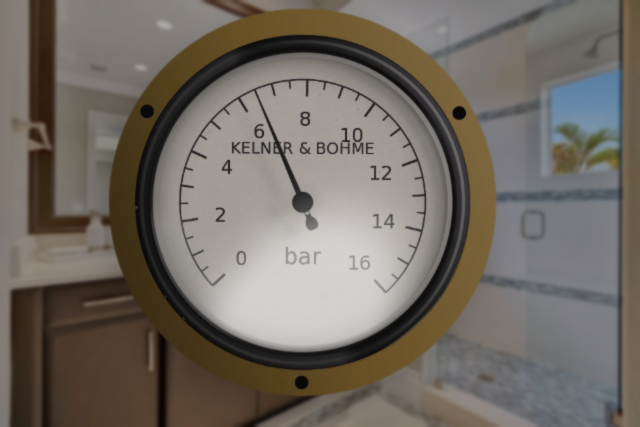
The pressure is bar 6.5
